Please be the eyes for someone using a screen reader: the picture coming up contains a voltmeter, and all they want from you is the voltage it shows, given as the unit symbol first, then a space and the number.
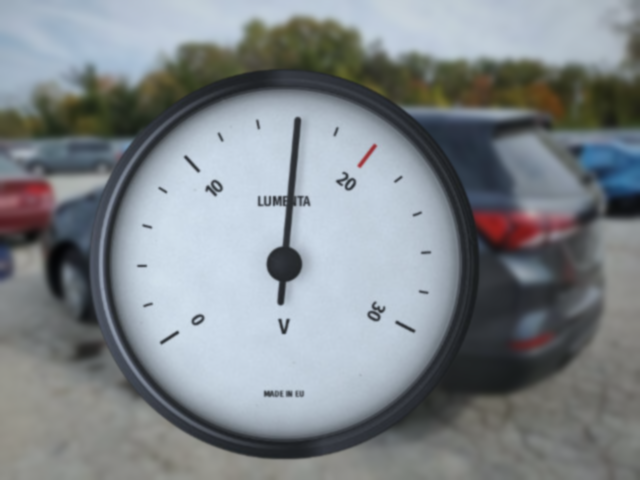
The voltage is V 16
